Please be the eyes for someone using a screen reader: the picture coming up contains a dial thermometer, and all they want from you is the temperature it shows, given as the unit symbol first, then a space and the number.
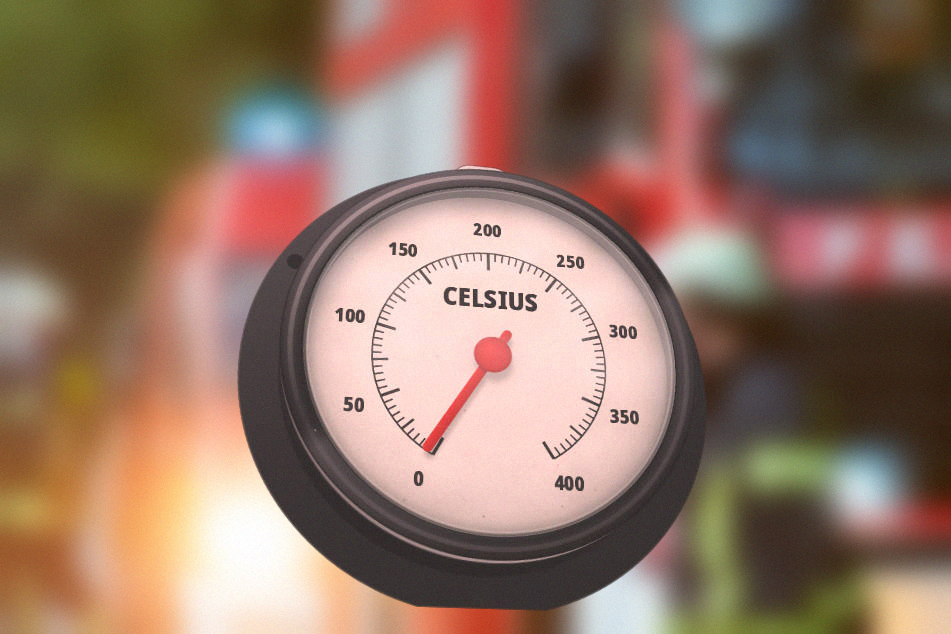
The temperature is °C 5
